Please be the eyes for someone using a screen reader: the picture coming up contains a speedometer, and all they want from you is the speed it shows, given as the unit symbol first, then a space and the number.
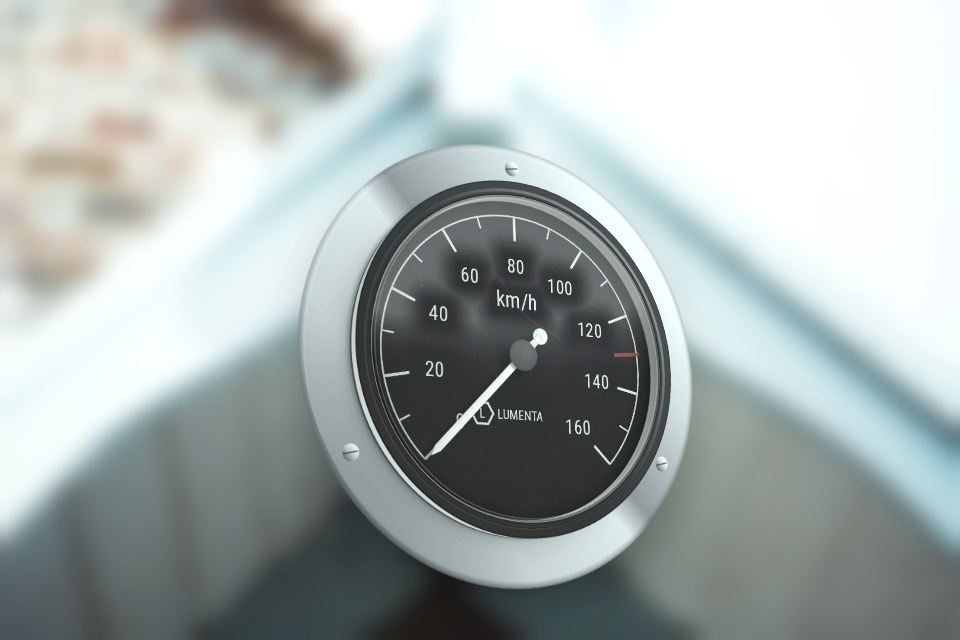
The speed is km/h 0
